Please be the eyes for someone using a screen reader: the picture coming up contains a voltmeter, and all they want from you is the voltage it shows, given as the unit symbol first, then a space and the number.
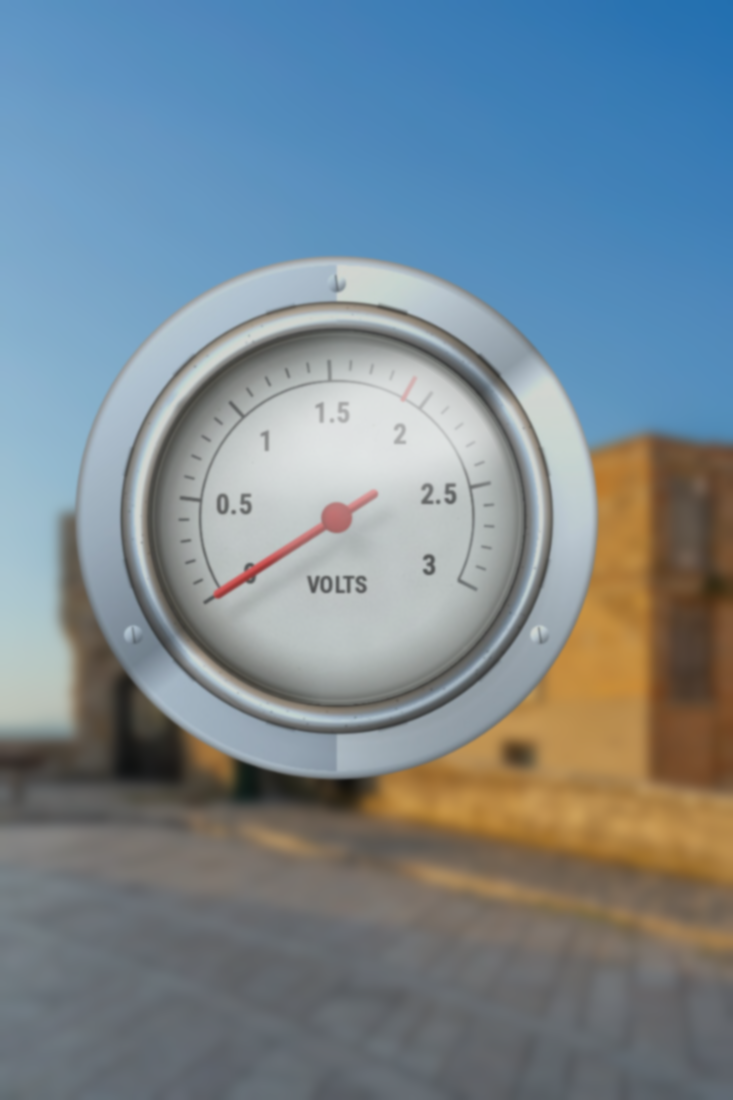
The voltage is V 0
